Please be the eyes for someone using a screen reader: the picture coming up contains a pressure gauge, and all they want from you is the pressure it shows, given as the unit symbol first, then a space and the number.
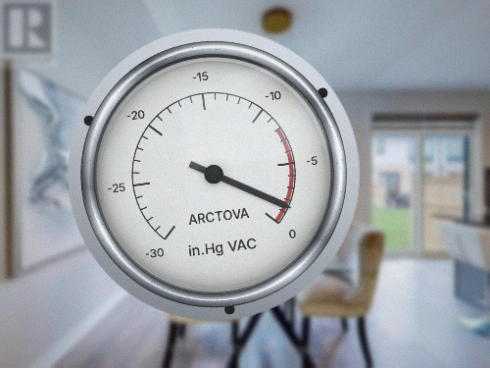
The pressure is inHg -1.5
